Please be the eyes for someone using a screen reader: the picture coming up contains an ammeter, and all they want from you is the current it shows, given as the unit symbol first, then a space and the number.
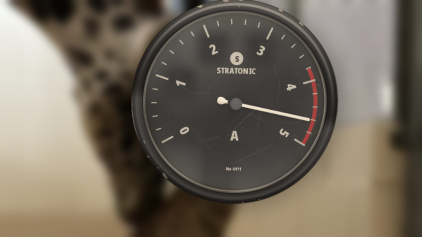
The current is A 4.6
